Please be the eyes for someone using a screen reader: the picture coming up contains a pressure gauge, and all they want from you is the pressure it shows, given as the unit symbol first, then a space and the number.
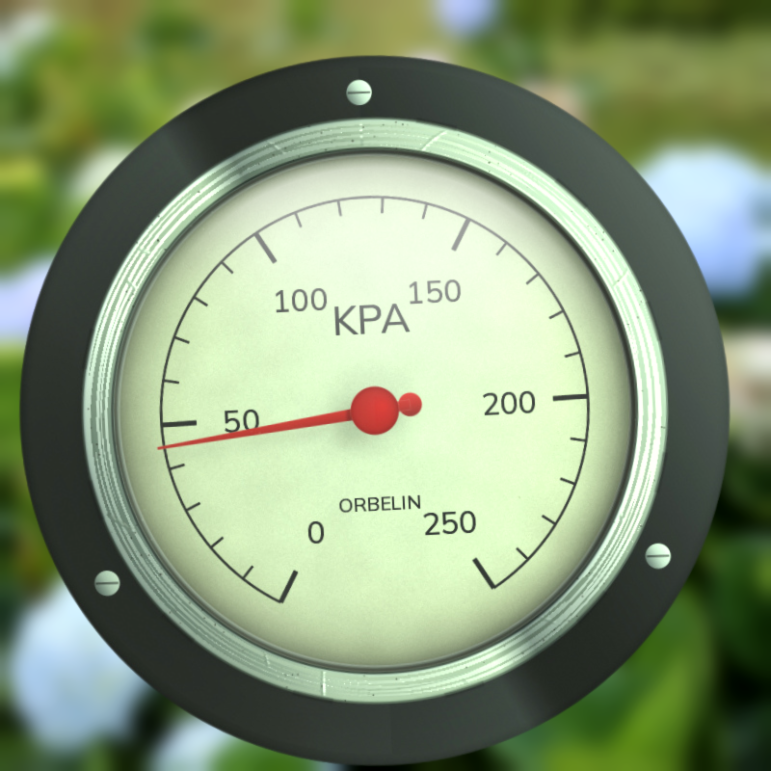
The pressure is kPa 45
